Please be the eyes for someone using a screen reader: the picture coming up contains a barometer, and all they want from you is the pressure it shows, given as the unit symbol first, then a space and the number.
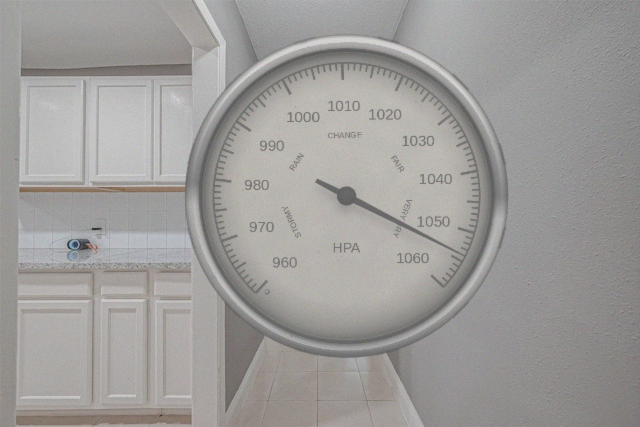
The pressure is hPa 1054
